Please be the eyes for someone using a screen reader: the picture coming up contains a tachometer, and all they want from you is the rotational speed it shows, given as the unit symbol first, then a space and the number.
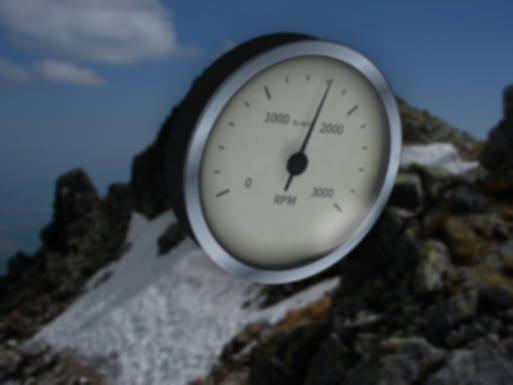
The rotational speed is rpm 1600
